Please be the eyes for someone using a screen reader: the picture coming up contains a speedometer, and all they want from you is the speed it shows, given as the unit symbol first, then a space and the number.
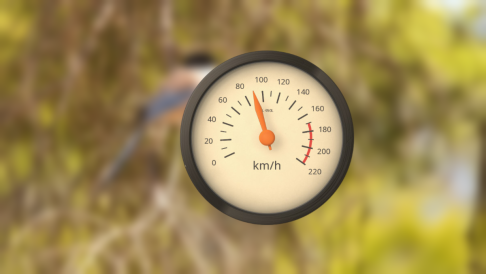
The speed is km/h 90
